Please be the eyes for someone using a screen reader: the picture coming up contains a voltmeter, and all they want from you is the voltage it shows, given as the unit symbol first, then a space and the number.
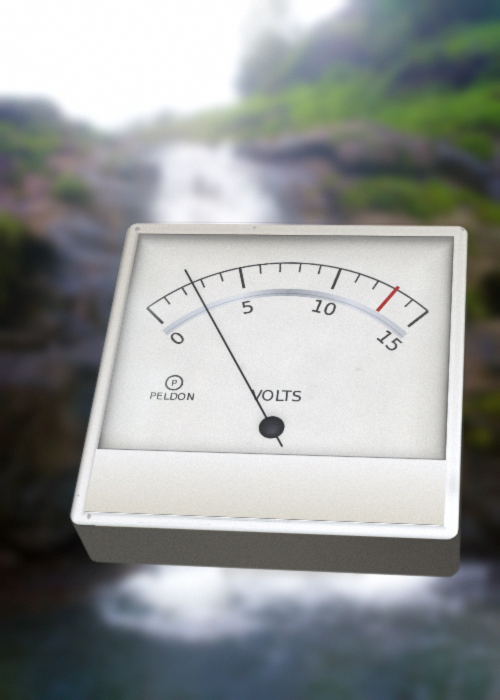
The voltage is V 2.5
